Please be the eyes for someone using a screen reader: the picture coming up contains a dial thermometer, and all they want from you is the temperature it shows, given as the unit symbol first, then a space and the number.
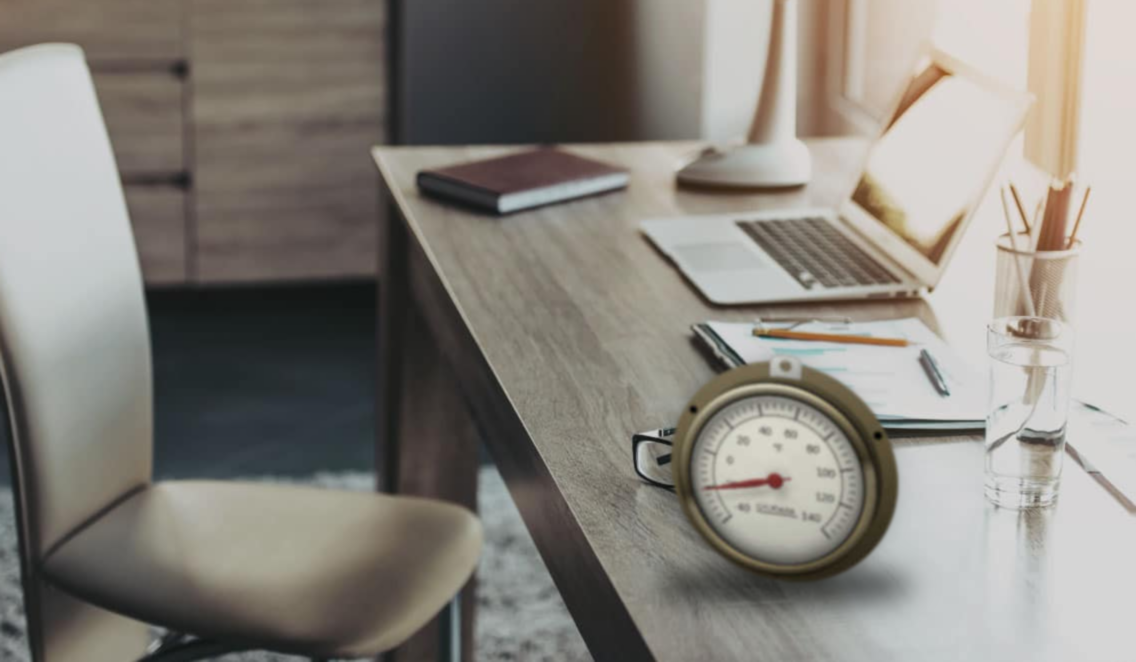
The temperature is °F -20
